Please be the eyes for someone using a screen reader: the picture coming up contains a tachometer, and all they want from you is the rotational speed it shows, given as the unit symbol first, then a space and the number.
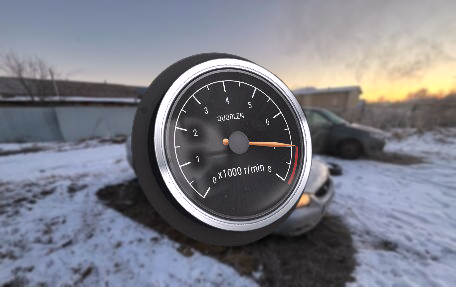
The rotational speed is rpm 7000
